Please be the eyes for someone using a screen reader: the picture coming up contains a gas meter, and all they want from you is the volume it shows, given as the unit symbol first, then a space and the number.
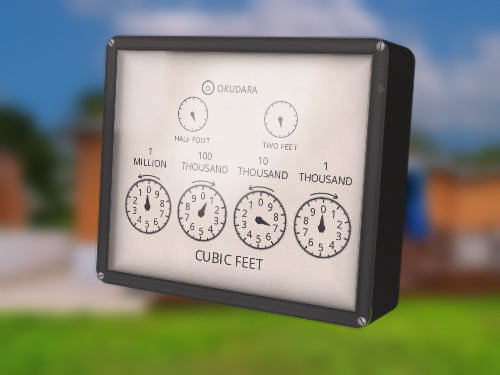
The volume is ft³ 7000
